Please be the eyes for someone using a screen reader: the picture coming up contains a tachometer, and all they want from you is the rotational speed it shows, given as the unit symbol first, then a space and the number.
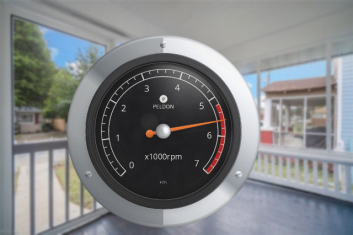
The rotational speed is rpm 5600
